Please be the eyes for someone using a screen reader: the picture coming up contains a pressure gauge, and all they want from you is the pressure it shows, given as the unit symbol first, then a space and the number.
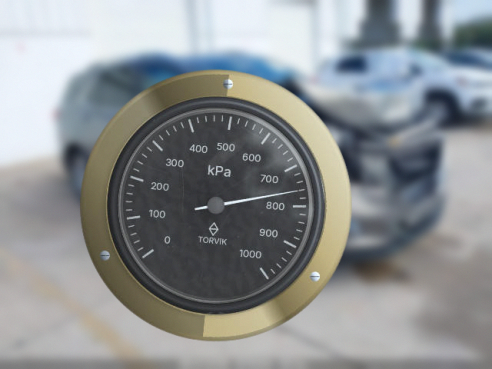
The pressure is kPa 760
